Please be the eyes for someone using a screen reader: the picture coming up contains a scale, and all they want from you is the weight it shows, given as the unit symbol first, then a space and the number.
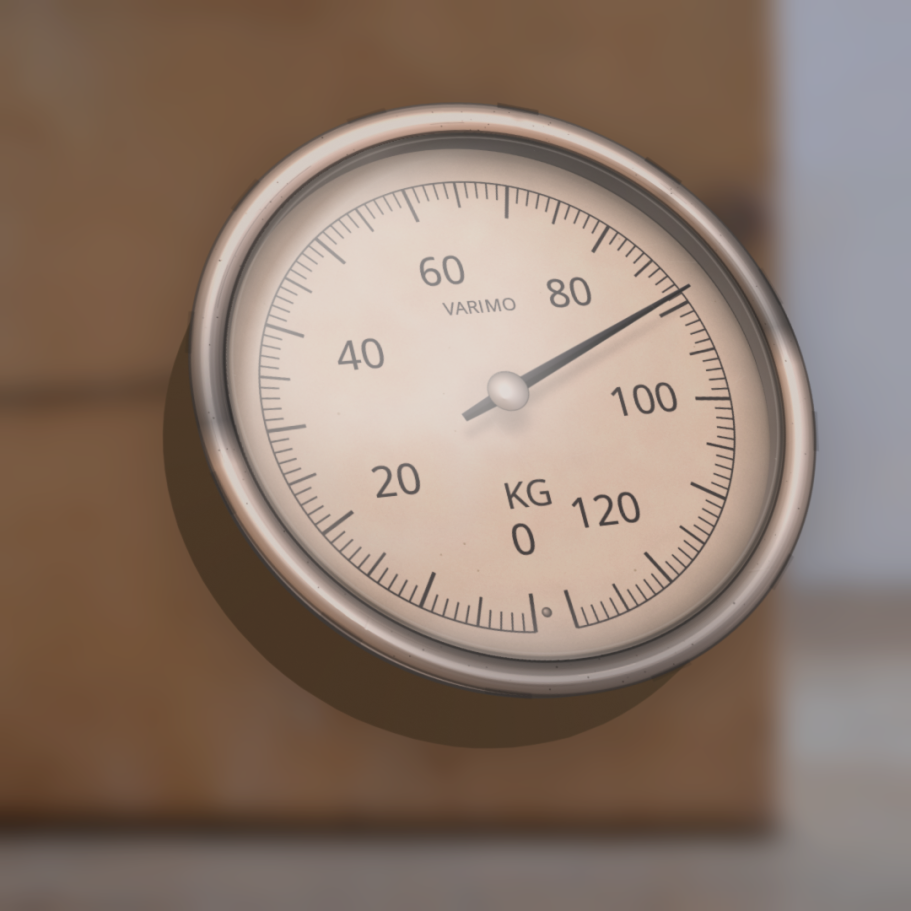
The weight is kg 89
